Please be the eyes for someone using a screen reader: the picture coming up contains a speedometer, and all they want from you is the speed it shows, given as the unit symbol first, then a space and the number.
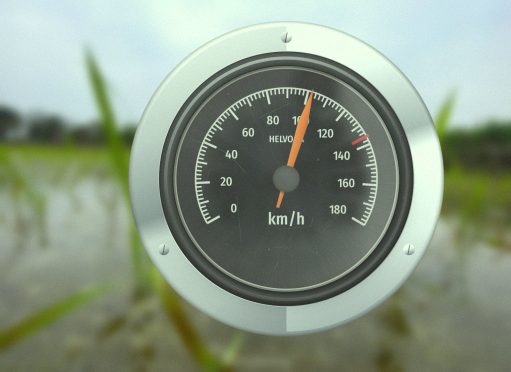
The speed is km/h 102
